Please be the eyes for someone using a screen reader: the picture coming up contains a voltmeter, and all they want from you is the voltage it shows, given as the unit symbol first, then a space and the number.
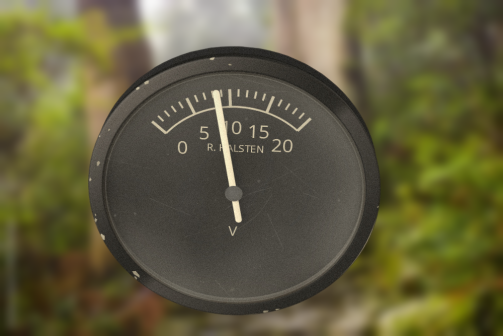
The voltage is V 8.5
